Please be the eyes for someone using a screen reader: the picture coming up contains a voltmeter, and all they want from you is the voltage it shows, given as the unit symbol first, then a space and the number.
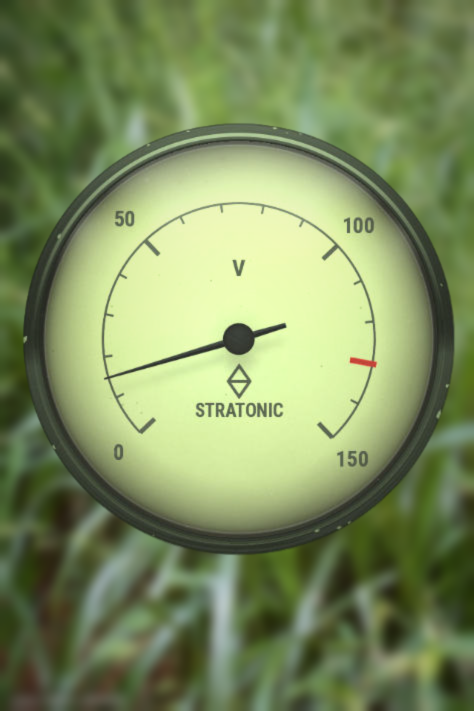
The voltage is V 15
